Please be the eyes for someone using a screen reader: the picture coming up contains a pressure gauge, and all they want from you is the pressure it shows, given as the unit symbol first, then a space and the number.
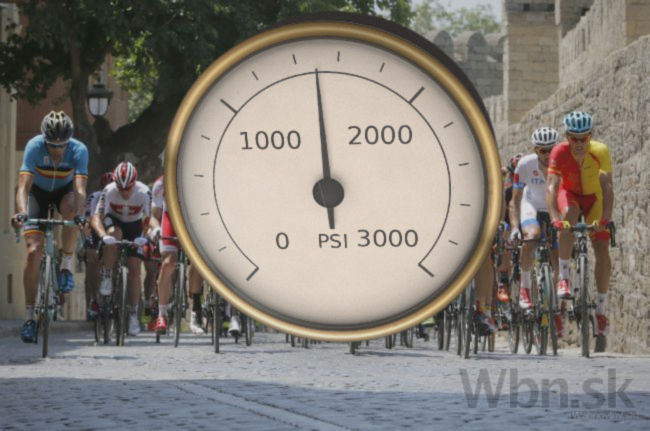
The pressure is psi 1500
